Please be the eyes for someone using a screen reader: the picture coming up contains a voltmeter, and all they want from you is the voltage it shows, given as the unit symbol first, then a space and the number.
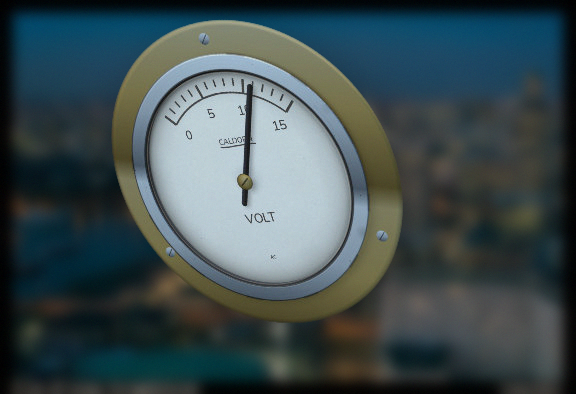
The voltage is V 11
